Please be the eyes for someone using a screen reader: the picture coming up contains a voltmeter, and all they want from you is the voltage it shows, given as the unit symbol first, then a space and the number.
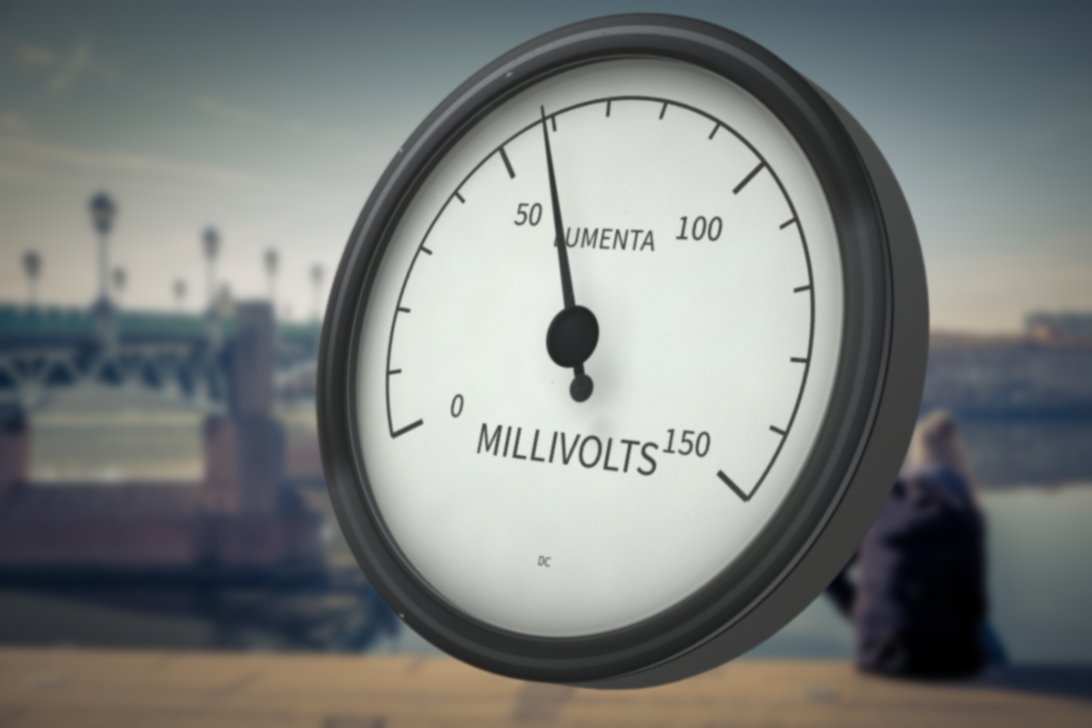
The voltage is mV 60
